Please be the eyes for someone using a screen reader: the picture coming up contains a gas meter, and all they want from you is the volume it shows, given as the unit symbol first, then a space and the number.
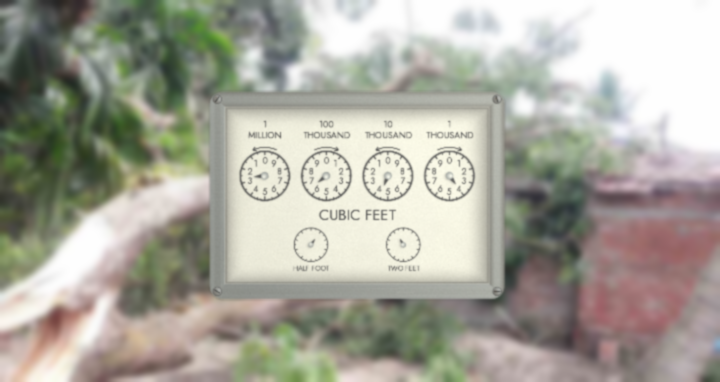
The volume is ft³ 264400
